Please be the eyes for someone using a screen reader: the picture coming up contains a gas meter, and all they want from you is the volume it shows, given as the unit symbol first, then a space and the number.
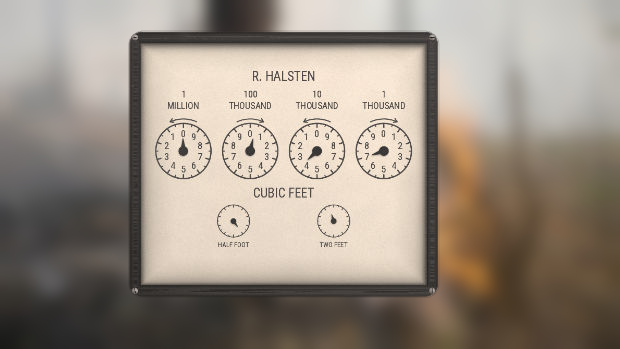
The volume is ft³ 3700
